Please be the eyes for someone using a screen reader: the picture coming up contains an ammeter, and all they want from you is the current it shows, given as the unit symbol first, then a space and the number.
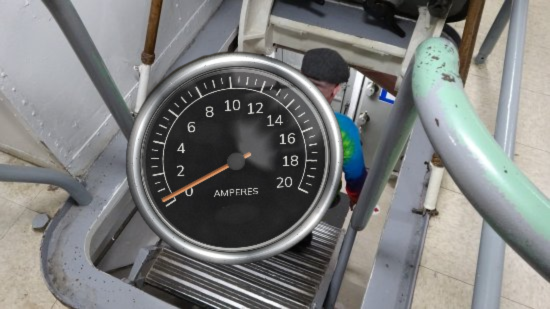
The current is A 0.5
